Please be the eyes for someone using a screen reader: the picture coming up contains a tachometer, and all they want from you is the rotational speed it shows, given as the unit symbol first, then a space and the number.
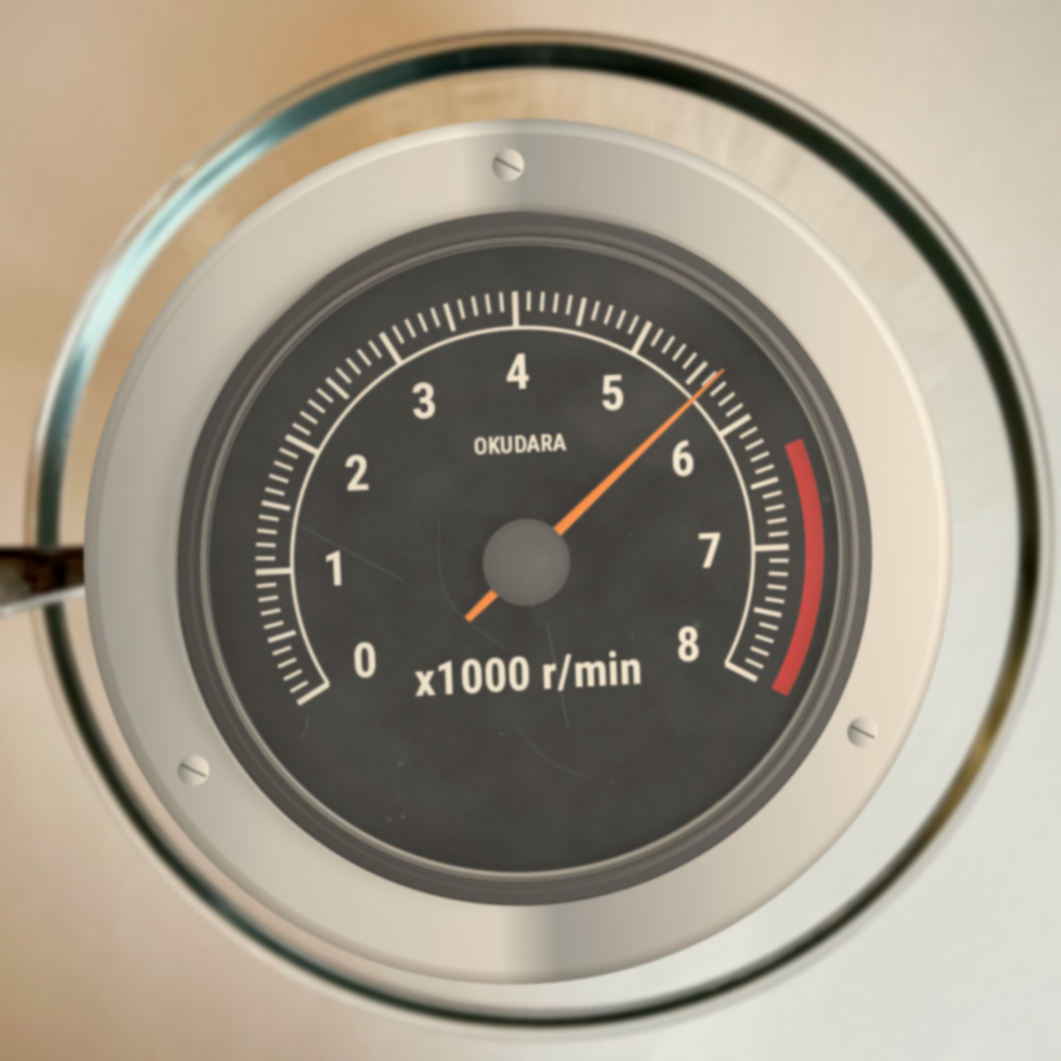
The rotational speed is rpm 5600
